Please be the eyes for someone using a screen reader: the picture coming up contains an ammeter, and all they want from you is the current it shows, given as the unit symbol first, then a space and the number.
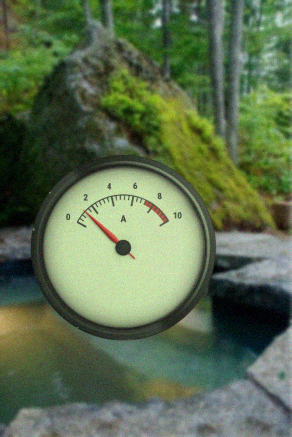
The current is A 1.2
